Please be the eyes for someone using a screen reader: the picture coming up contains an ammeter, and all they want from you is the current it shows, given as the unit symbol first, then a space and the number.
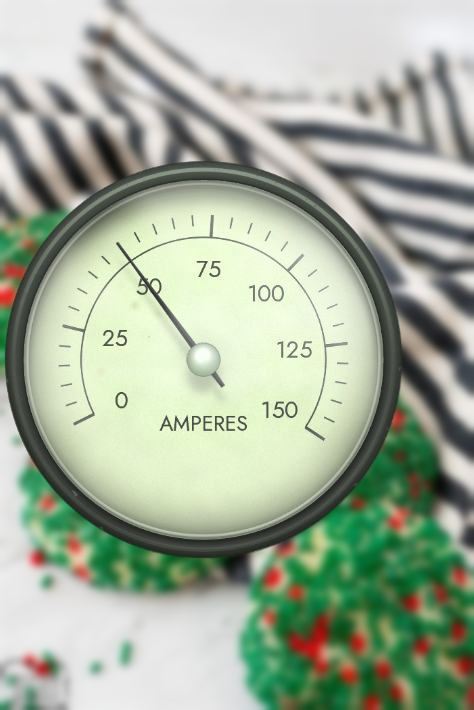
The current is A 50
